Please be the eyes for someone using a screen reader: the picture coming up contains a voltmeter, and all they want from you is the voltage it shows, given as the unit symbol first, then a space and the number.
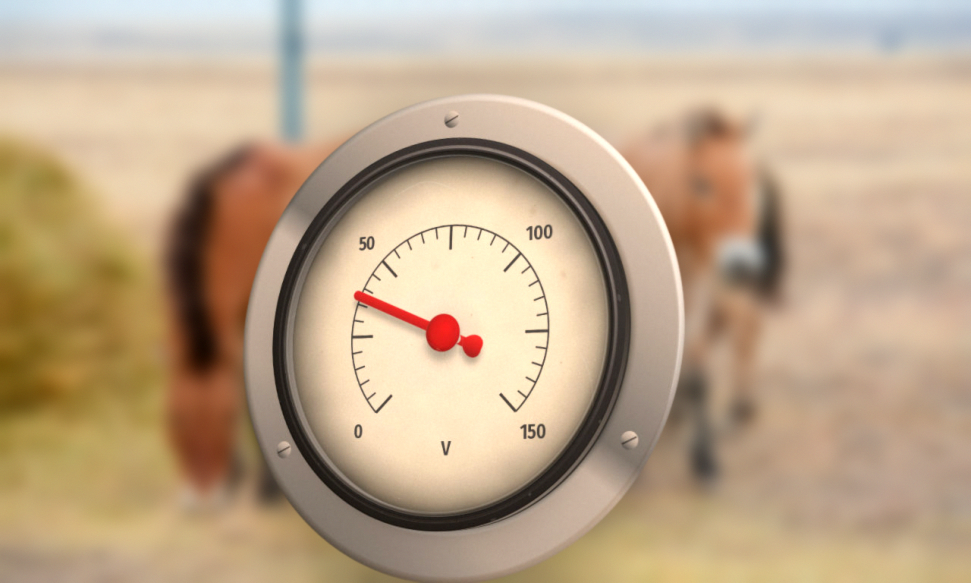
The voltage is V 37.5
